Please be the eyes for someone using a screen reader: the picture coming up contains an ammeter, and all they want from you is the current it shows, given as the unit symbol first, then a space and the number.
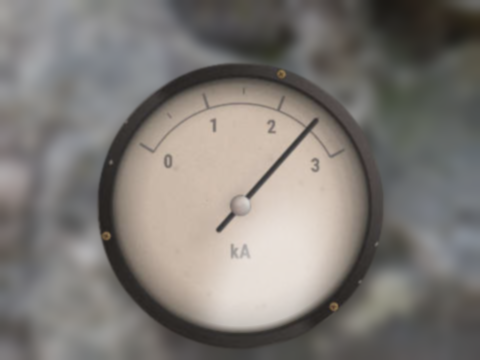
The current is kA 2.5
